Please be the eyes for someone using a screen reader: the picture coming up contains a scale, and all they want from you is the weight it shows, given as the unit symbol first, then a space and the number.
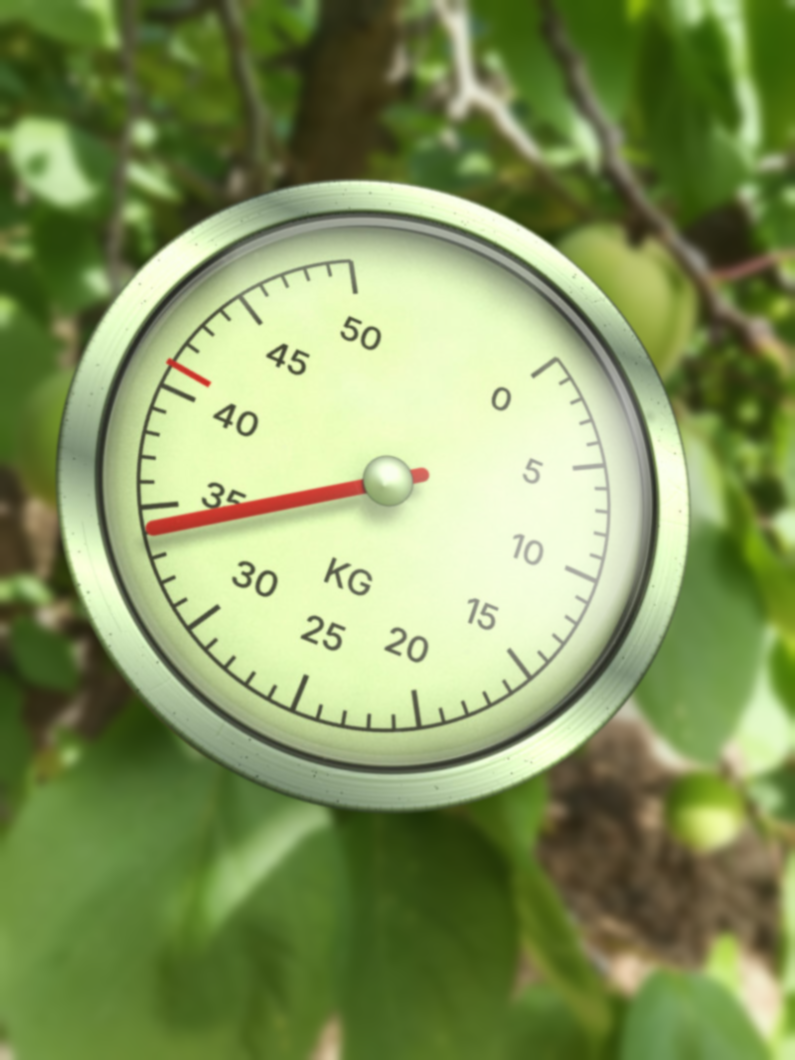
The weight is kg 34
